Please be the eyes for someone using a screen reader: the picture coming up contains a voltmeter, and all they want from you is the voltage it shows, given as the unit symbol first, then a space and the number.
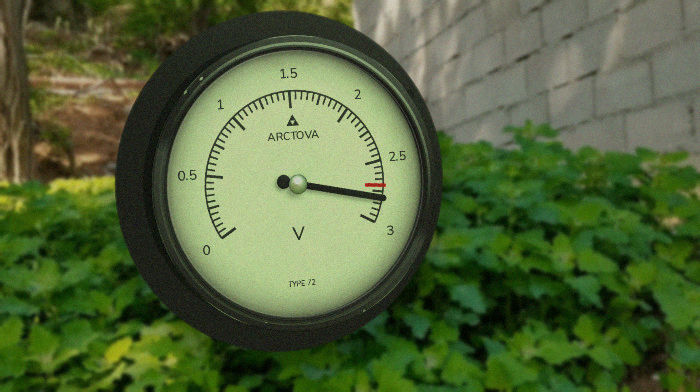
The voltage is V 2.8
